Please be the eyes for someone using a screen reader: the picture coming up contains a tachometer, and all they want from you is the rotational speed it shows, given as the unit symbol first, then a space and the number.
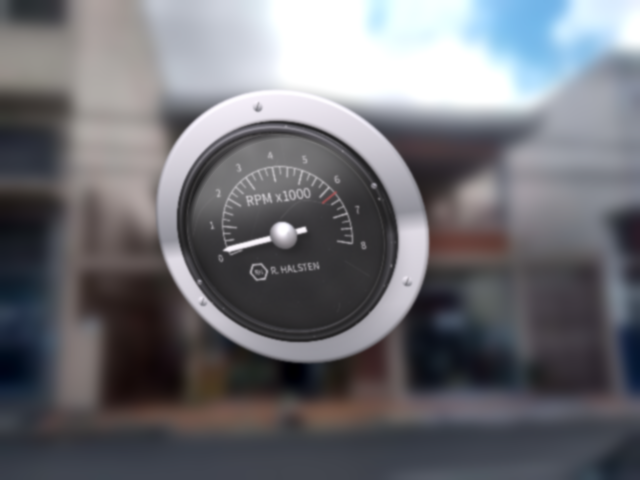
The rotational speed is rpm 250
